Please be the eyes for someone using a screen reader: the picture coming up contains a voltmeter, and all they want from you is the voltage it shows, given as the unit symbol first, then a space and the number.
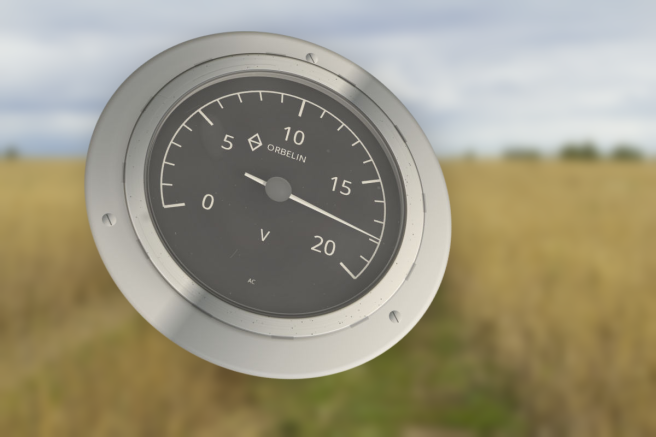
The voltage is V 18
